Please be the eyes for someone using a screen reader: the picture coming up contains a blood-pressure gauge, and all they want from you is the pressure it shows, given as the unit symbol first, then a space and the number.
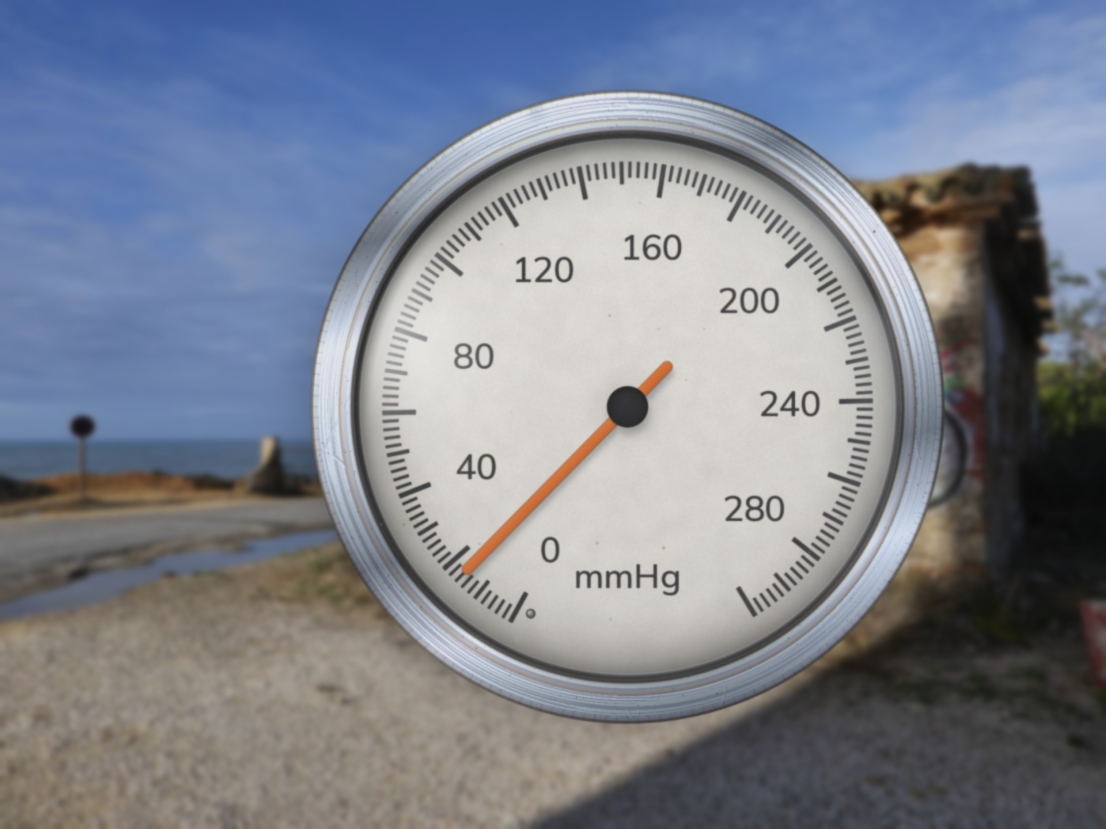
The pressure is mmHg 16
